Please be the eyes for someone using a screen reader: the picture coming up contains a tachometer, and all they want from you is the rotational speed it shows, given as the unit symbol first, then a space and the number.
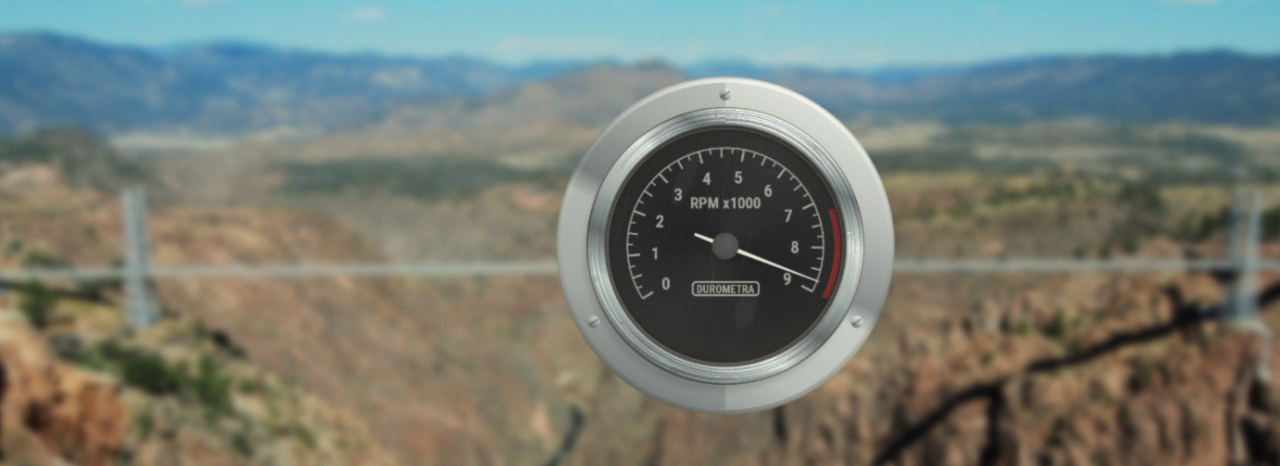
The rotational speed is rpm 8750
